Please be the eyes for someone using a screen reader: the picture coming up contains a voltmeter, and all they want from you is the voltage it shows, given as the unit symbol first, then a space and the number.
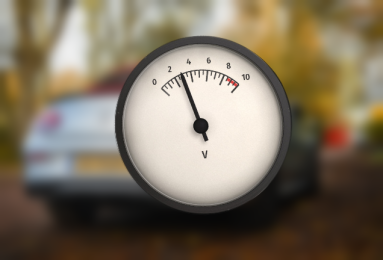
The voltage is V 3
